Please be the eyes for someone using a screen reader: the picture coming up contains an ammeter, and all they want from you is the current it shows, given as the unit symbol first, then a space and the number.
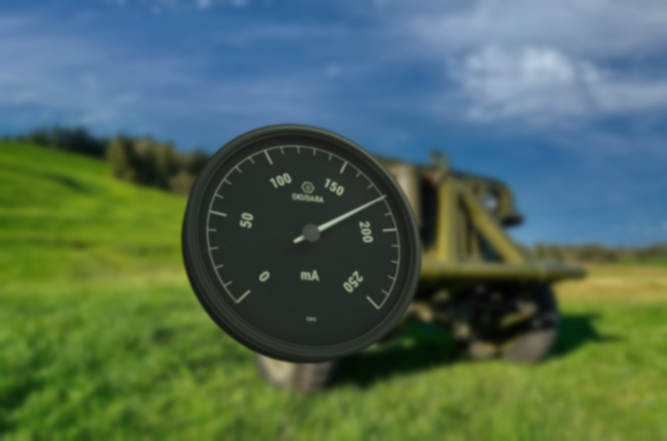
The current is mA 180
